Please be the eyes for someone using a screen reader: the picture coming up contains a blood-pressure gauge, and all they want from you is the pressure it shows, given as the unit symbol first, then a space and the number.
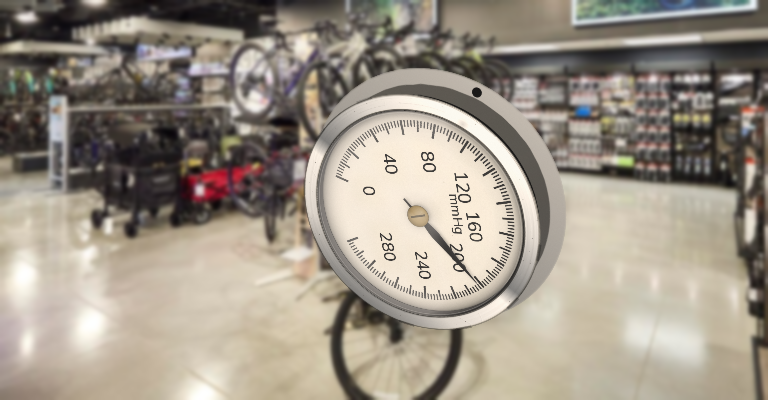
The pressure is mmHg 200
